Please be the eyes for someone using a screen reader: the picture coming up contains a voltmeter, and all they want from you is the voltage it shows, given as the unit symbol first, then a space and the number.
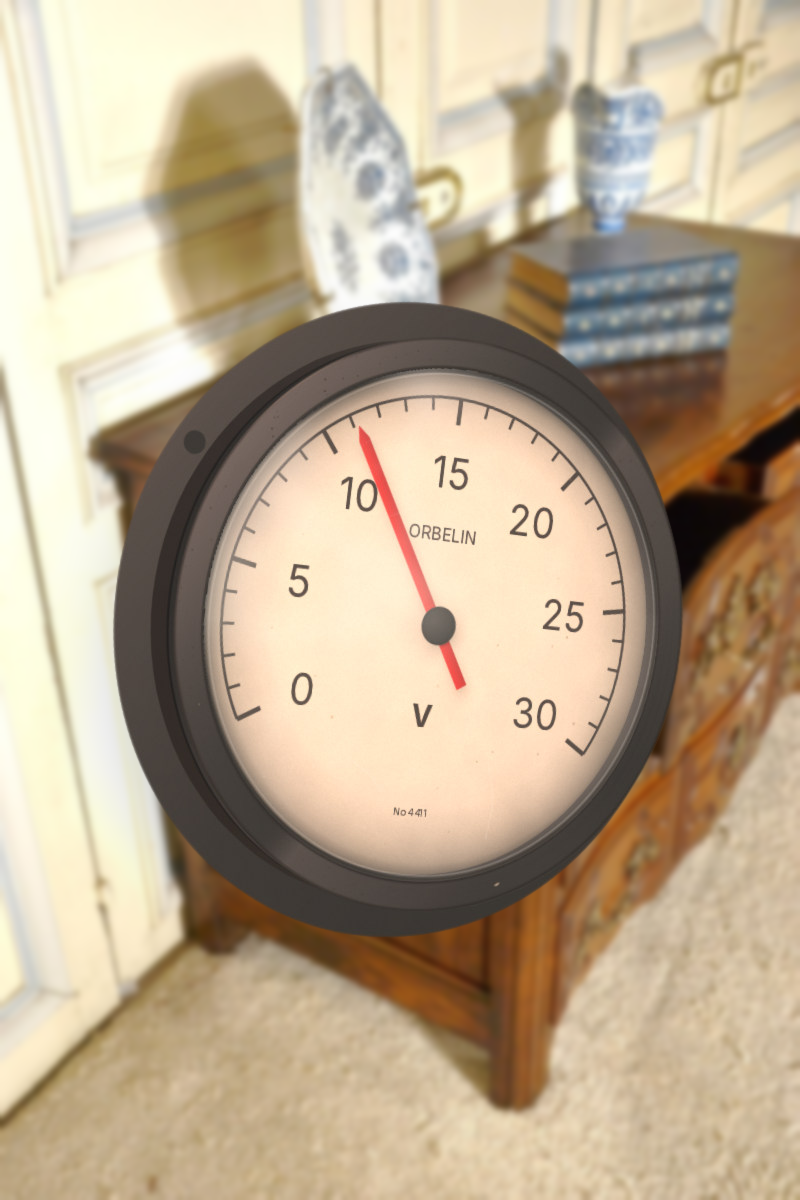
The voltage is V 11
